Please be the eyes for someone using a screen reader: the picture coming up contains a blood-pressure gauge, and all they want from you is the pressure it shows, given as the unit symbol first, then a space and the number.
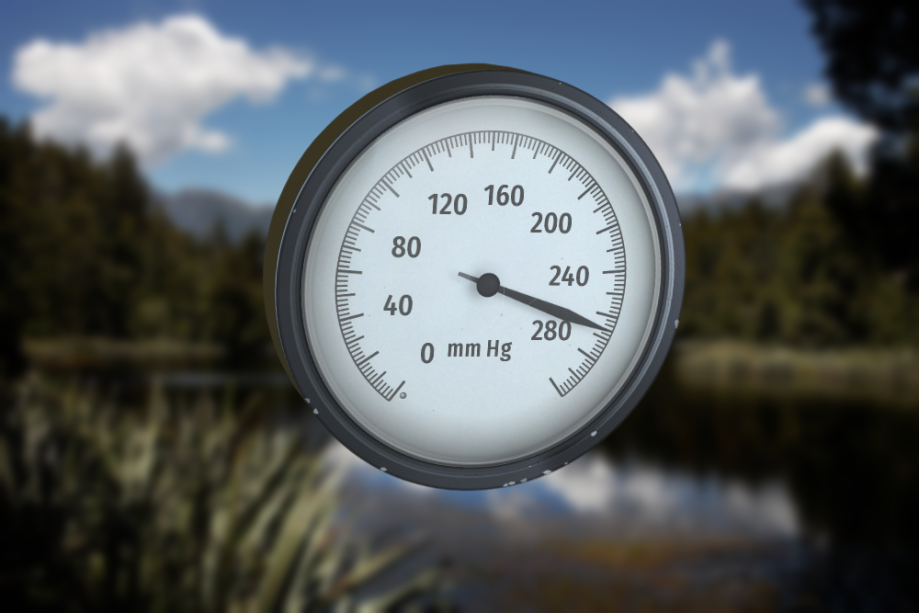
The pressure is mmHg 266
